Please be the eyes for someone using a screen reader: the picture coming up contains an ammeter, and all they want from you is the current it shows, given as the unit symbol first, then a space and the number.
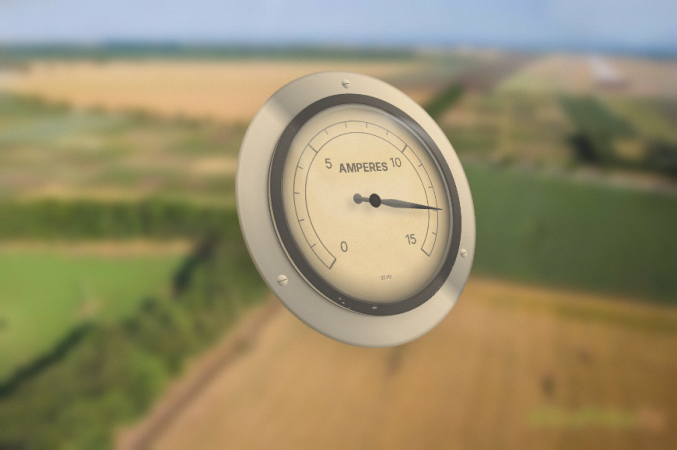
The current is A 13
